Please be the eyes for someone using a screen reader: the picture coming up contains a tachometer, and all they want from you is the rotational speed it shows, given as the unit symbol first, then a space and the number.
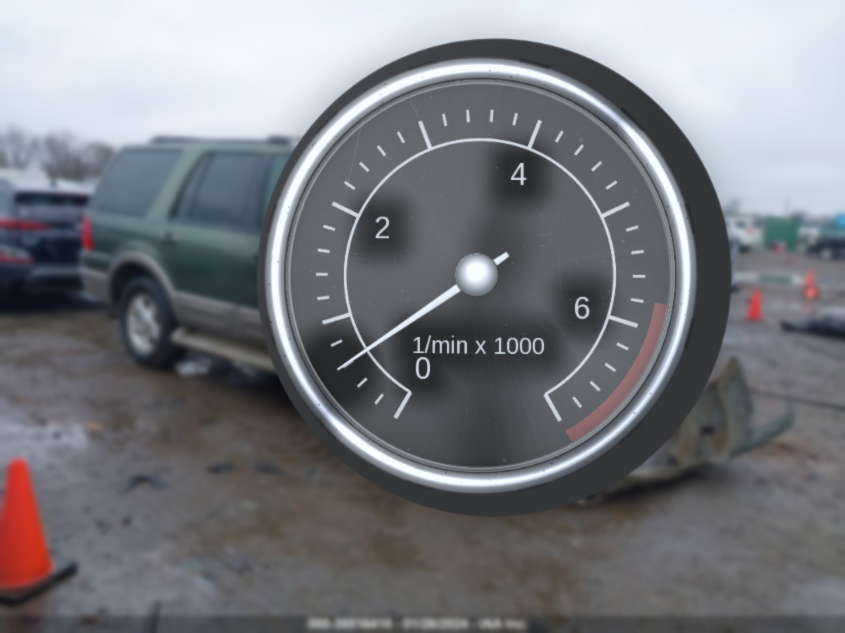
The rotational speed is rpm 600
